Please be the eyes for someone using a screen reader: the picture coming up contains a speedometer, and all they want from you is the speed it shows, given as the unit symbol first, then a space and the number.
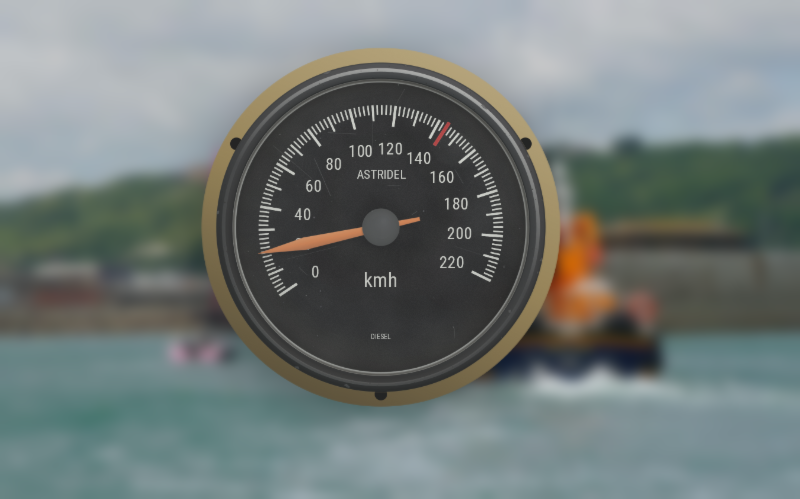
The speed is km/h 20
